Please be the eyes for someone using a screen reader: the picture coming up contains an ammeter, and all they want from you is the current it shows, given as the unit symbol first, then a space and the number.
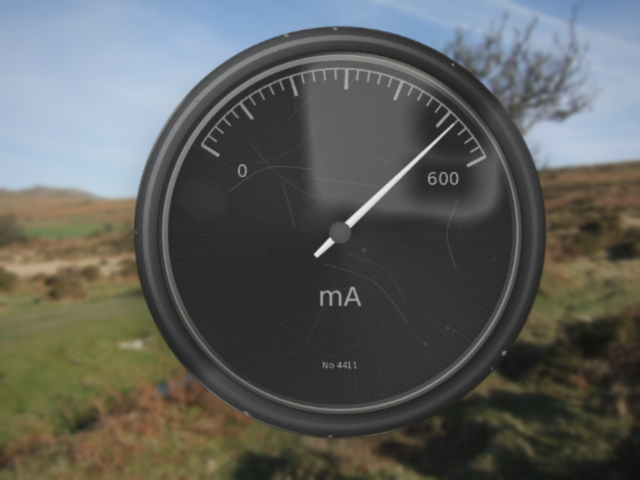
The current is mA 520
